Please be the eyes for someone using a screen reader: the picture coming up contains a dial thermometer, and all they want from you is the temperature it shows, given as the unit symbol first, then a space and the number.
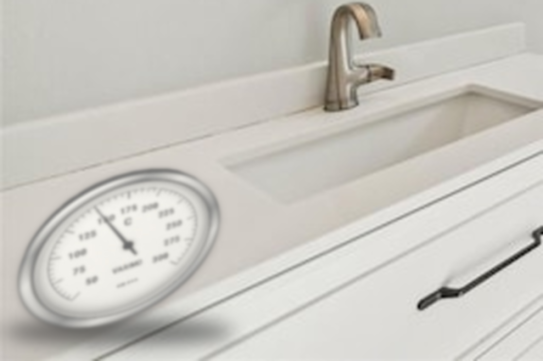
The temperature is °C 150
